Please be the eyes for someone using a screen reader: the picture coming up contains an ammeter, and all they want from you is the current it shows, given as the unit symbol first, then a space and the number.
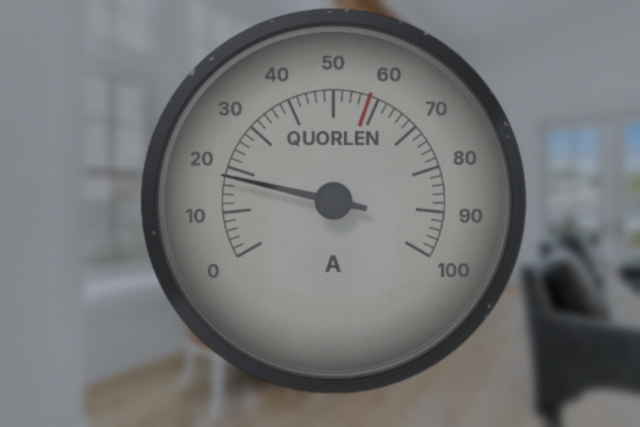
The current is A 18
